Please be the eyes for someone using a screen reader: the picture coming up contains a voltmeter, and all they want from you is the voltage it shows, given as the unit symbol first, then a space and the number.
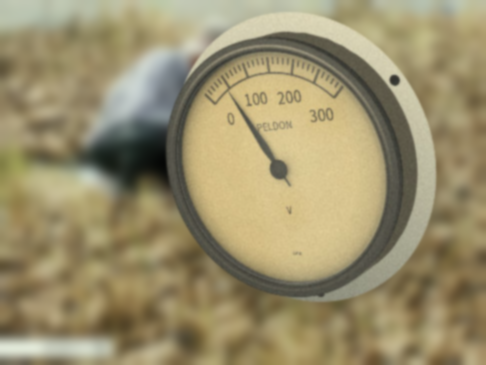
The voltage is V 50
